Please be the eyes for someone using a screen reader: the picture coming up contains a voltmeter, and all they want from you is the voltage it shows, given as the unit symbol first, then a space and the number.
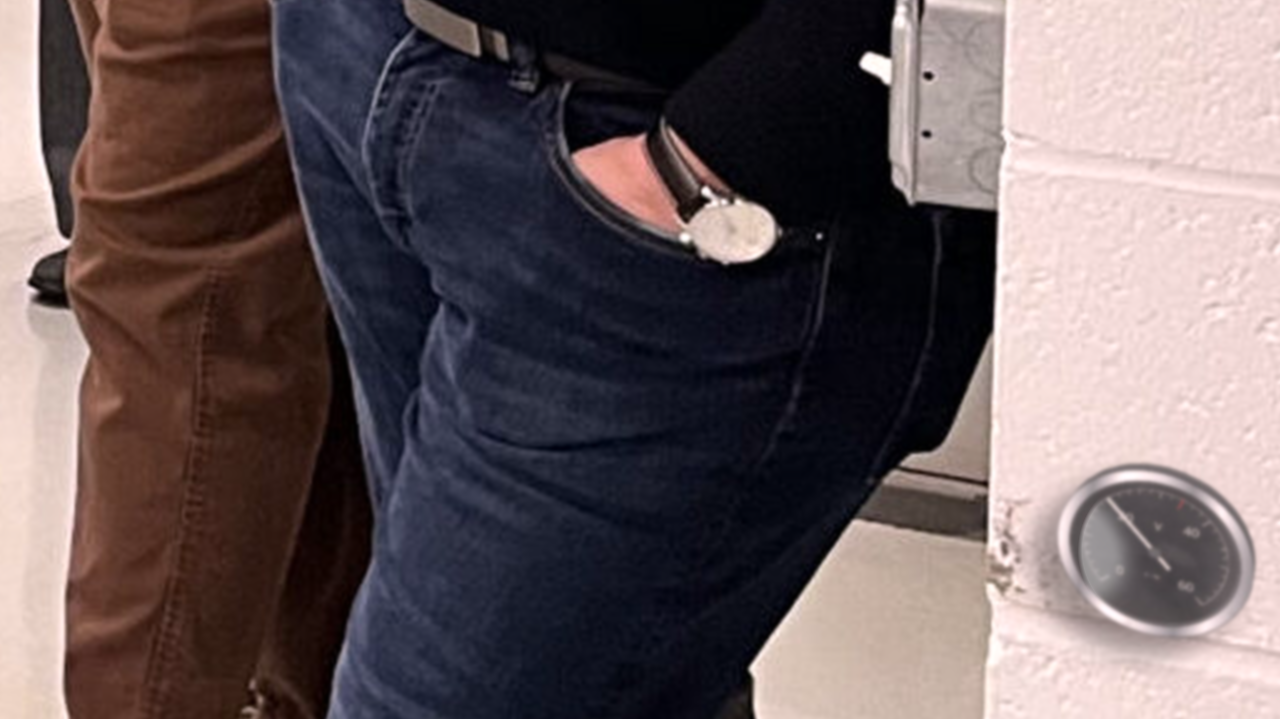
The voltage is V 20
